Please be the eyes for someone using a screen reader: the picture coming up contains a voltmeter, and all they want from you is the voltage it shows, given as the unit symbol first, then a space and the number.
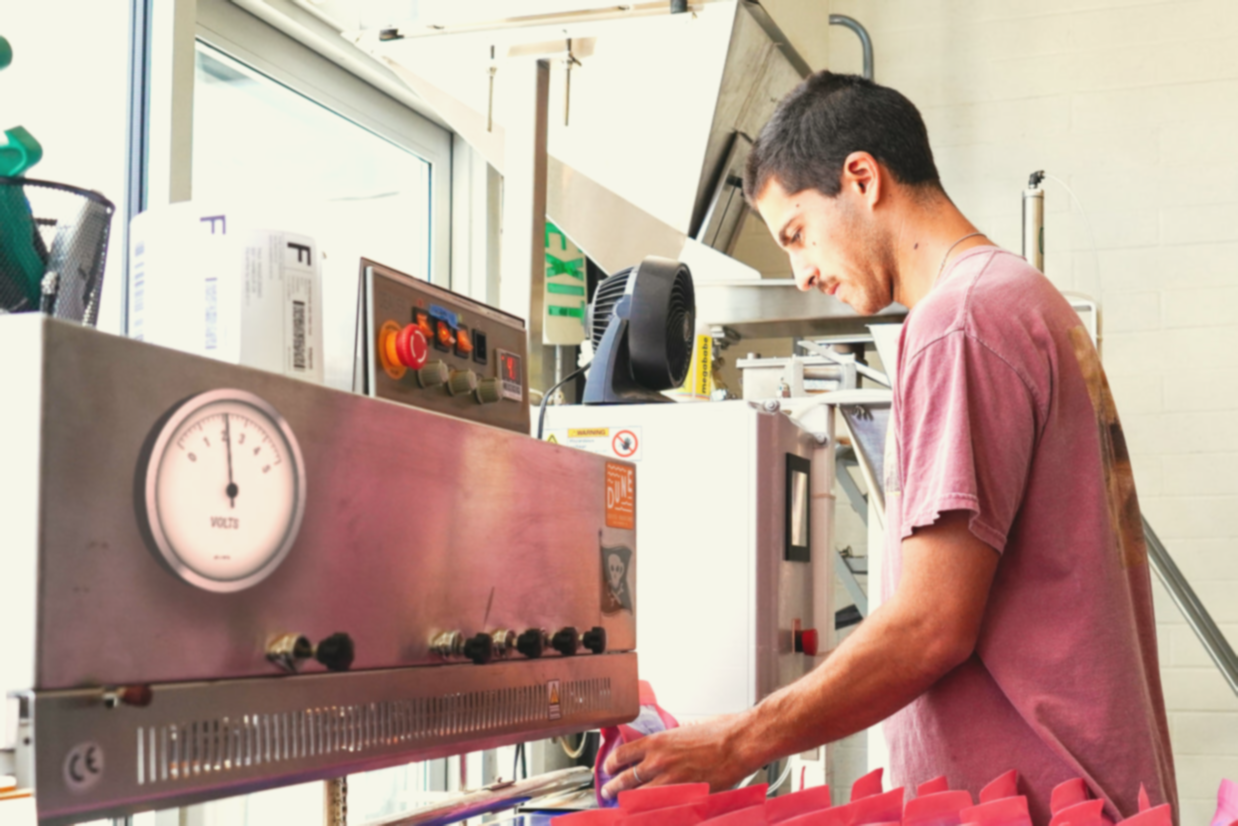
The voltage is V 2
